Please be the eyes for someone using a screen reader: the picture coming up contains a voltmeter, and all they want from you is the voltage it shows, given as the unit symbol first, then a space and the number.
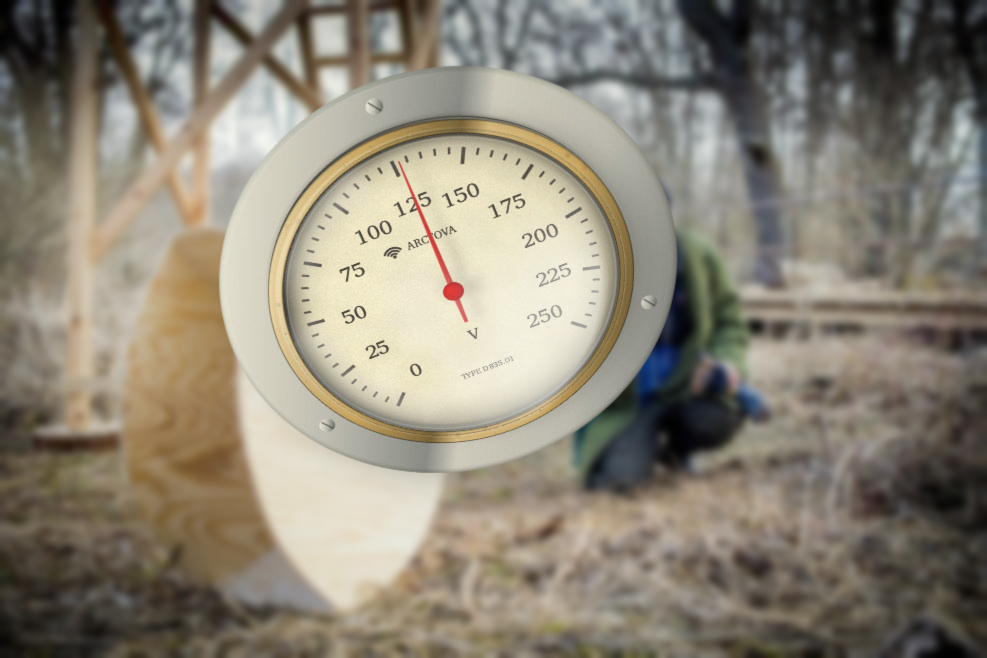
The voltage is V 127.5
